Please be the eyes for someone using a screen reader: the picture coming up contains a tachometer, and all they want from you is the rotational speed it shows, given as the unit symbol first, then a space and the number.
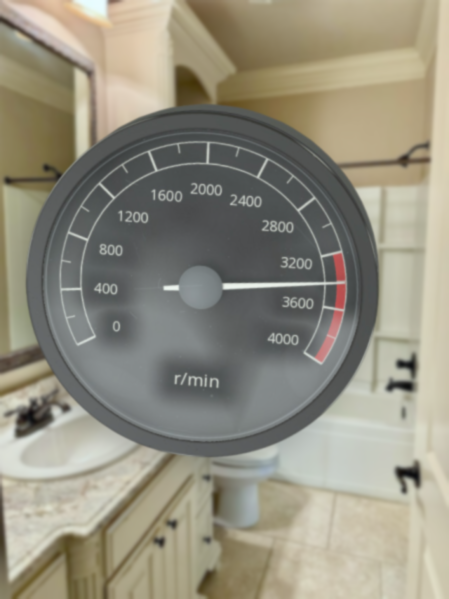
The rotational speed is rpm 3400
